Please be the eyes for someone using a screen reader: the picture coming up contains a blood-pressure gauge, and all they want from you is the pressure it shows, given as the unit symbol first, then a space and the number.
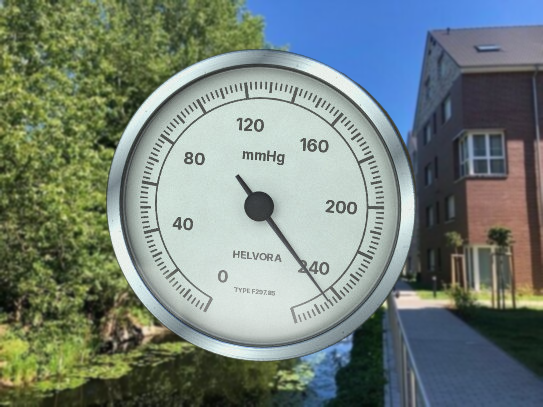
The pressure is mmHg 244
